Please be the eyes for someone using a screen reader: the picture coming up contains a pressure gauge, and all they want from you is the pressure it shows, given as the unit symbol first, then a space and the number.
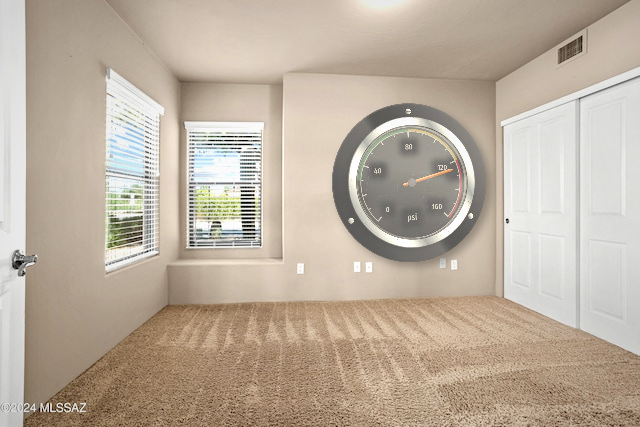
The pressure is psi 125
